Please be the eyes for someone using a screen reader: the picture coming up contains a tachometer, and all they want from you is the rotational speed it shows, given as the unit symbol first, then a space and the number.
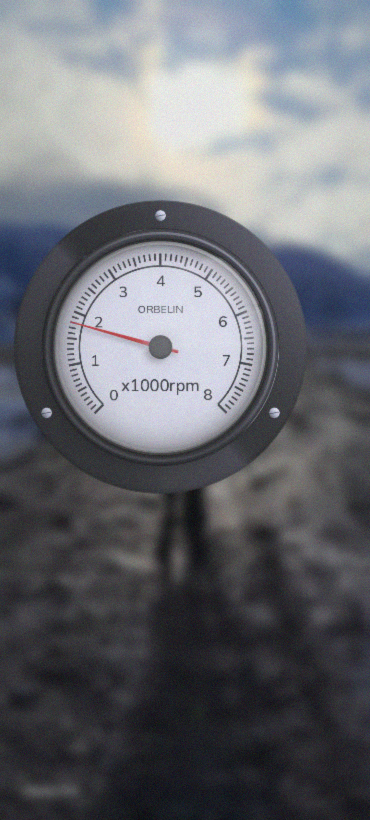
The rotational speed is rpm 1800
